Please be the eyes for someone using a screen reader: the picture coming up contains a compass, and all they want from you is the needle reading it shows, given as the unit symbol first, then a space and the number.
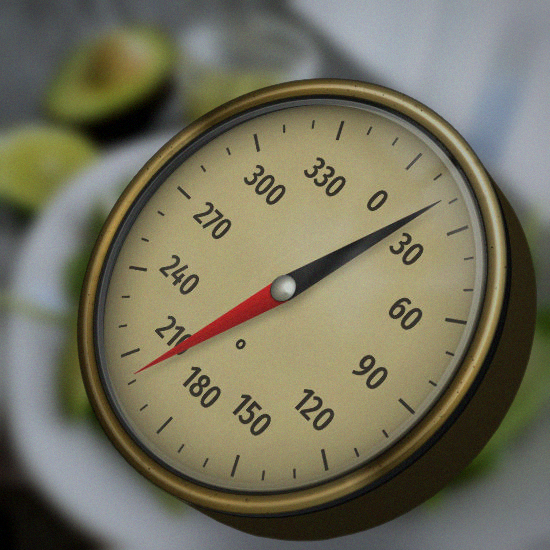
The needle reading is ° 200
